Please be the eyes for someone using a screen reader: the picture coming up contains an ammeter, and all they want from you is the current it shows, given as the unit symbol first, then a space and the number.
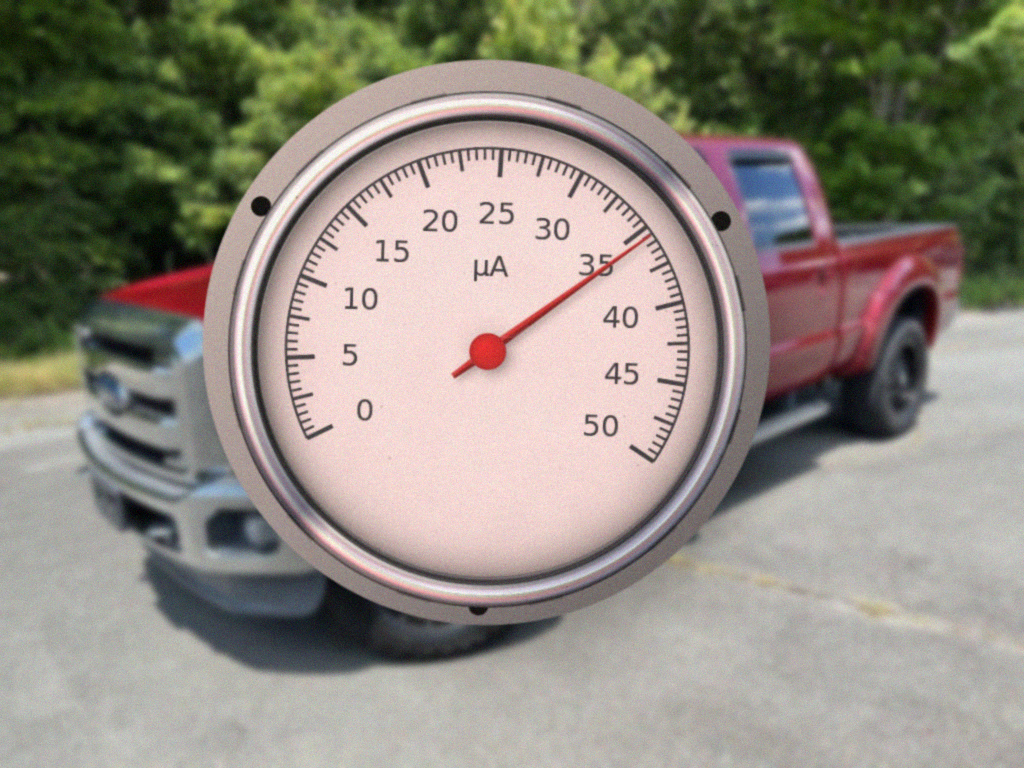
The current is µA 35.5
